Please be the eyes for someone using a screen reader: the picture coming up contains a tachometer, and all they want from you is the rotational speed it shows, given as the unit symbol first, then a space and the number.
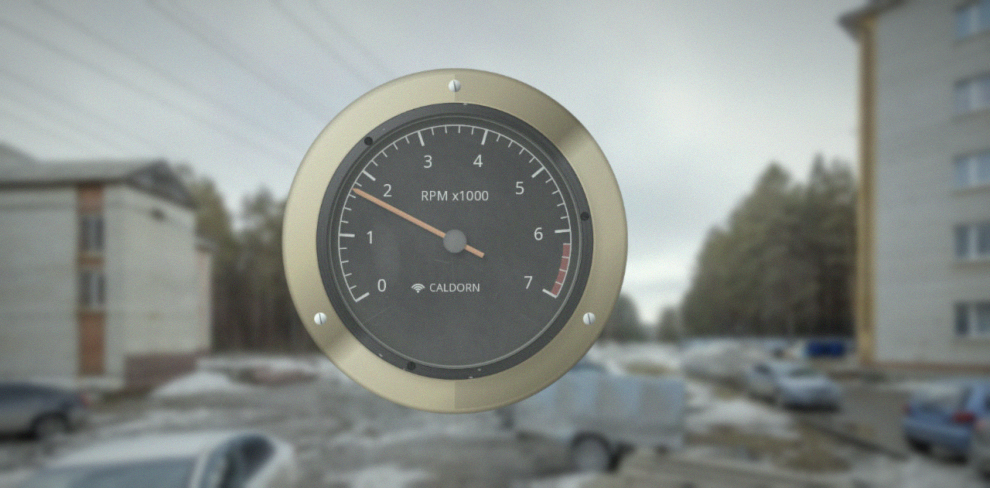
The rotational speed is rpm 1700
